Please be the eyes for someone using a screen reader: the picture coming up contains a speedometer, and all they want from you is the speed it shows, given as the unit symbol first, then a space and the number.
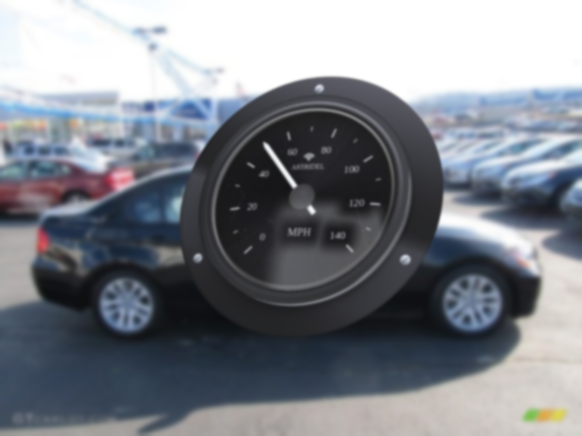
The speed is mph 50
